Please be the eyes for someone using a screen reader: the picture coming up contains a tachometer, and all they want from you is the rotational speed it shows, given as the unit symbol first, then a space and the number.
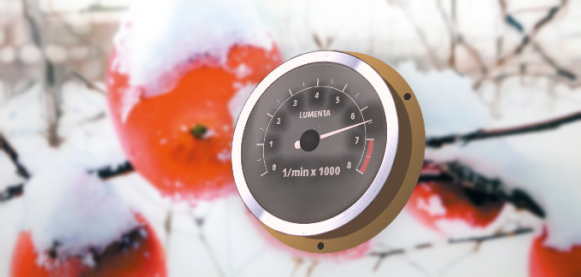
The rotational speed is rpm 6500
